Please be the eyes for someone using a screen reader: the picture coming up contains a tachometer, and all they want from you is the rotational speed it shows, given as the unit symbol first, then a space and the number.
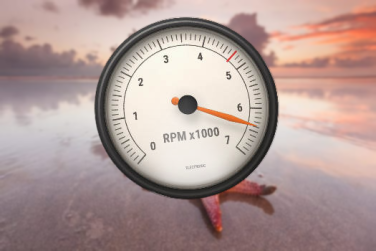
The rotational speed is rpm 6400
